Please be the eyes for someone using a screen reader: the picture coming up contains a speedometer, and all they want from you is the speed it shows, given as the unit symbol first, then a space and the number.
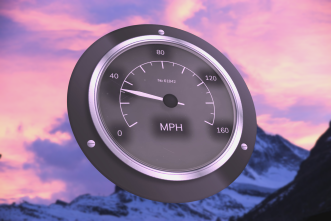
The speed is mph 30
